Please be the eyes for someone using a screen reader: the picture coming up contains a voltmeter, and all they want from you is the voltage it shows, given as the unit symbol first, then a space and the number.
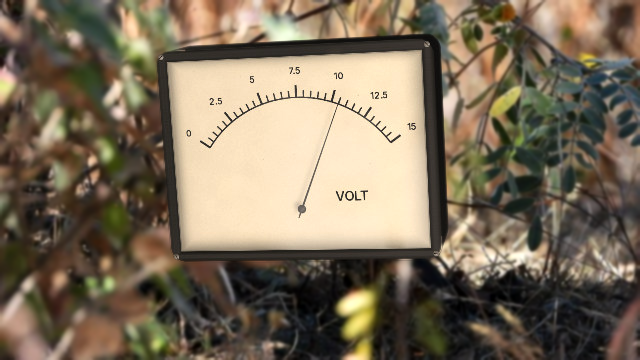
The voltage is V 10.5
